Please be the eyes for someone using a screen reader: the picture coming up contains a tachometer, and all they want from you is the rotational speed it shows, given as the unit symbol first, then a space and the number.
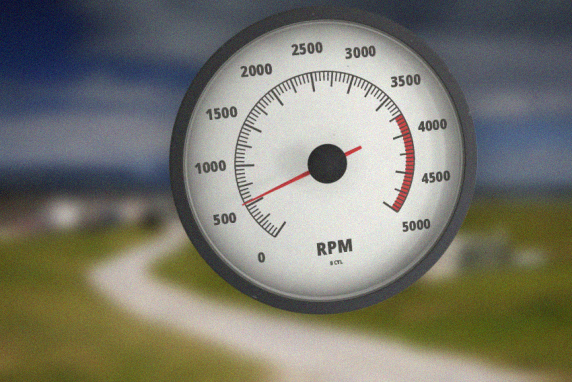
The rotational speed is rpm 550
